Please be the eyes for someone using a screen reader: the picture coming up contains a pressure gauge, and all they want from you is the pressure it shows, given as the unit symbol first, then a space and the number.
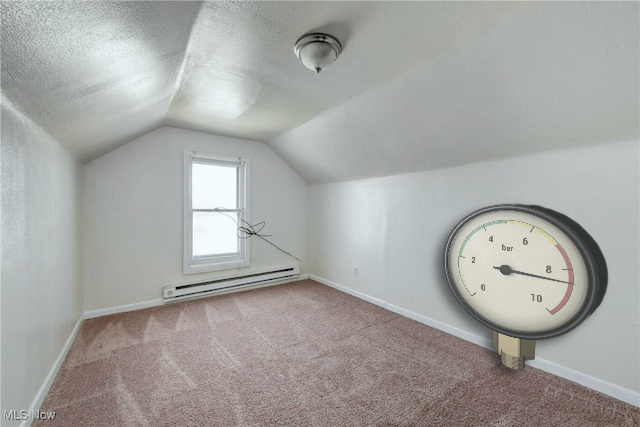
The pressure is bar 8.5
